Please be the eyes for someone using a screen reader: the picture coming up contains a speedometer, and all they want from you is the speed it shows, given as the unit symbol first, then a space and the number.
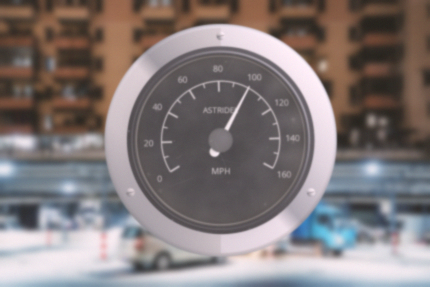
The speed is mph 100
